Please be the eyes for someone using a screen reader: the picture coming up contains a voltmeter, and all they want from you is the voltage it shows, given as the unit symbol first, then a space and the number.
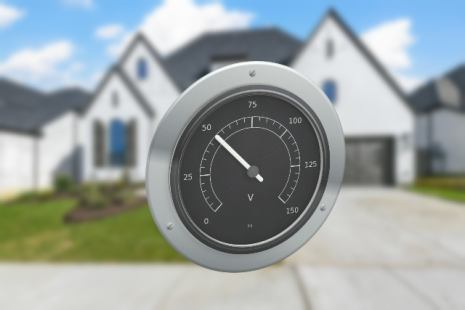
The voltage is V 50
